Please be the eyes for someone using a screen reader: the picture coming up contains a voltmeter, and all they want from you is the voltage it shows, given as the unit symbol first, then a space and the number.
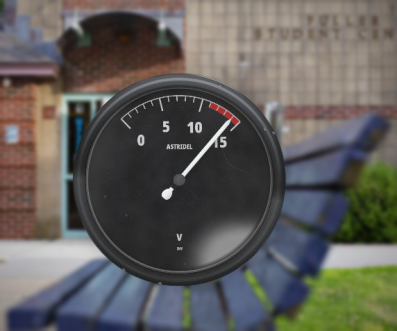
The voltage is V 14
